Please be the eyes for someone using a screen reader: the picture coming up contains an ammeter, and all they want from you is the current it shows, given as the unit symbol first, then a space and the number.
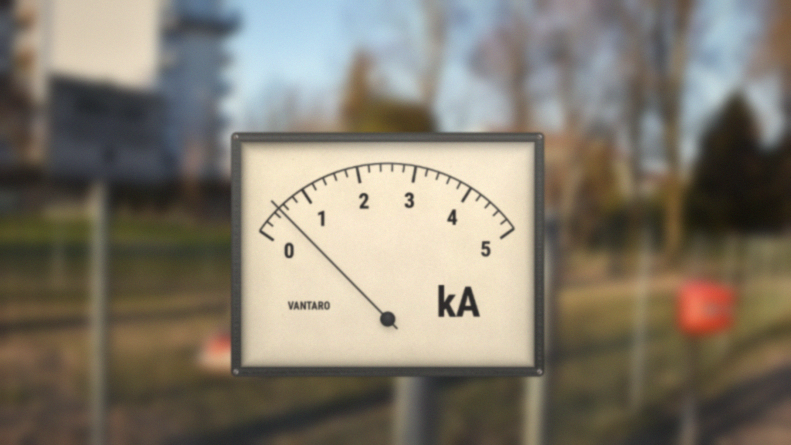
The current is kA 0.5
